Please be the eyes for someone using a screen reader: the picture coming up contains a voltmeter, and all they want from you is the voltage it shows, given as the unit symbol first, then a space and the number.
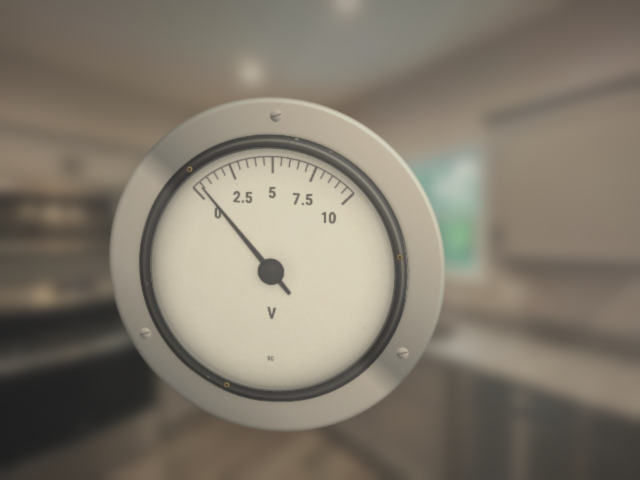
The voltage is V 0.5
